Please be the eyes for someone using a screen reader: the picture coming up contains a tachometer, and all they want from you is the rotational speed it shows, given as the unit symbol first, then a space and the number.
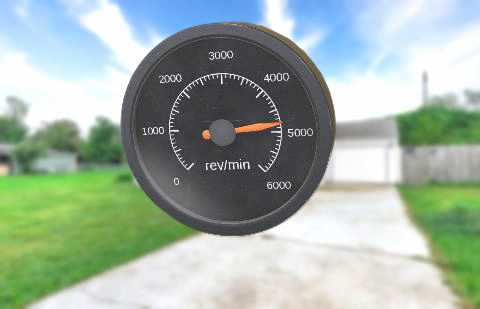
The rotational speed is rpm 4800
